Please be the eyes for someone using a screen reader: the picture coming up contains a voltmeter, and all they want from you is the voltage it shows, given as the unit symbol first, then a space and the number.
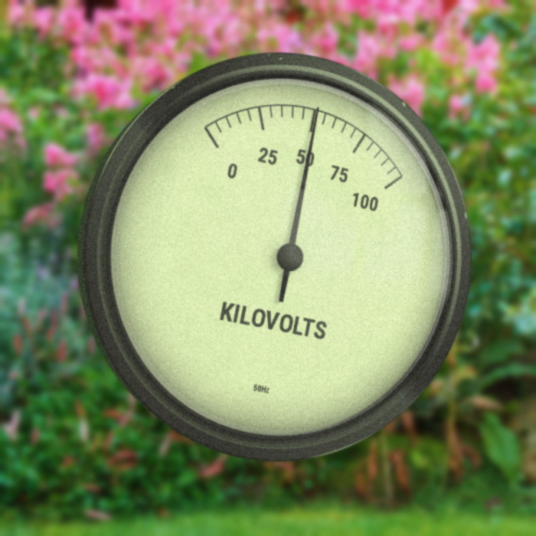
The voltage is kV 50
